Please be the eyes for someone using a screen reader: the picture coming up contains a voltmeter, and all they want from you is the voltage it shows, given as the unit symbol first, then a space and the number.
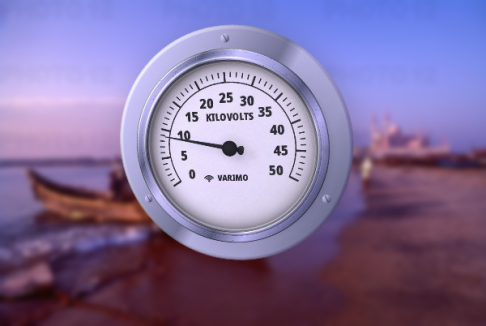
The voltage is kV 9
